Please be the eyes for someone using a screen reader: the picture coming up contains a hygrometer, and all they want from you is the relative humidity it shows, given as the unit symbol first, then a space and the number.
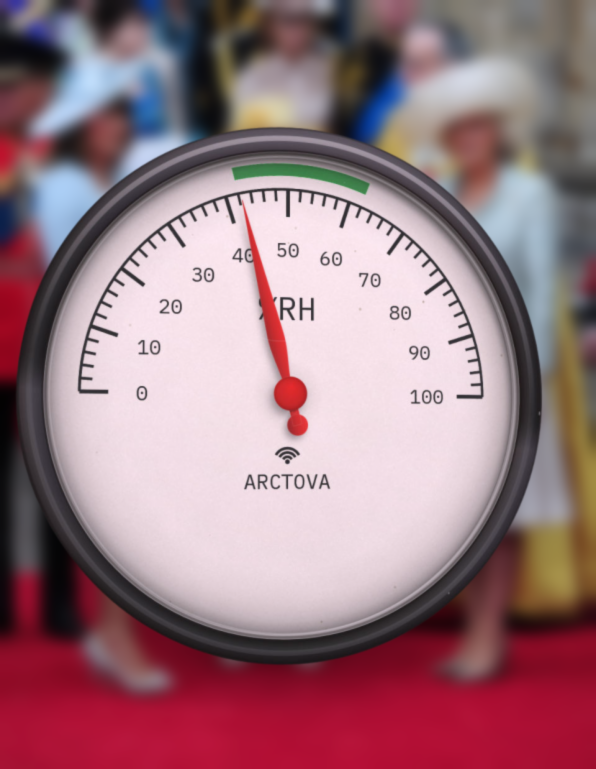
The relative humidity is % 42
